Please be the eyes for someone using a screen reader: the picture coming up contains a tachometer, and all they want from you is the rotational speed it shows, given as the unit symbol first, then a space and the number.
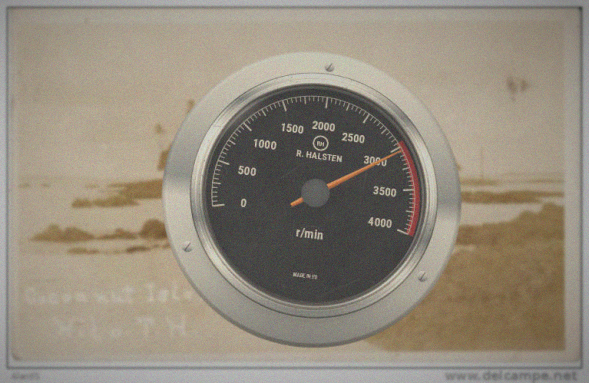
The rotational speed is rpm 3050
